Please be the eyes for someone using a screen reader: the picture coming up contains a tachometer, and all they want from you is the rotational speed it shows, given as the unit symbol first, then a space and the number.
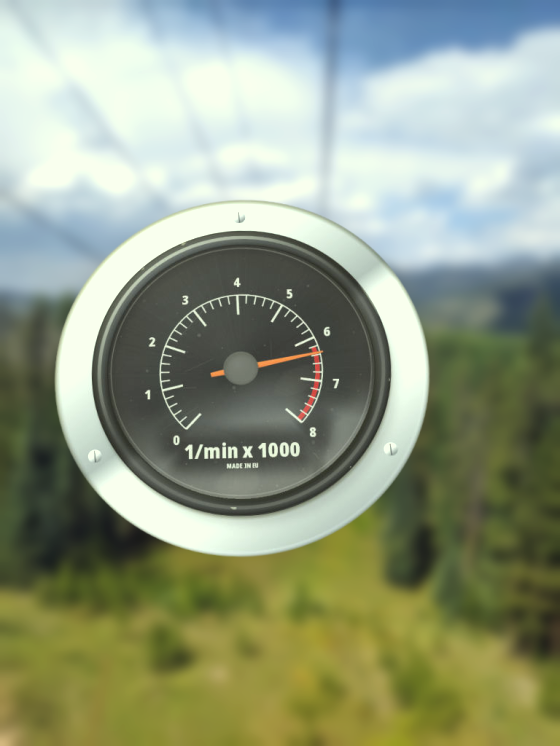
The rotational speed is rpm 6400
